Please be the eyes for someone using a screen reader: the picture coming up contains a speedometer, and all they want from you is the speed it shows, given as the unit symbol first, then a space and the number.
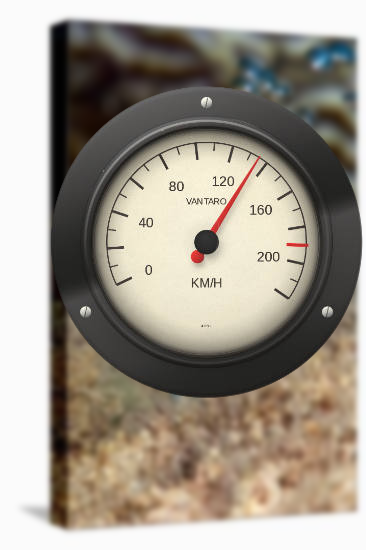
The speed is km/h 135
